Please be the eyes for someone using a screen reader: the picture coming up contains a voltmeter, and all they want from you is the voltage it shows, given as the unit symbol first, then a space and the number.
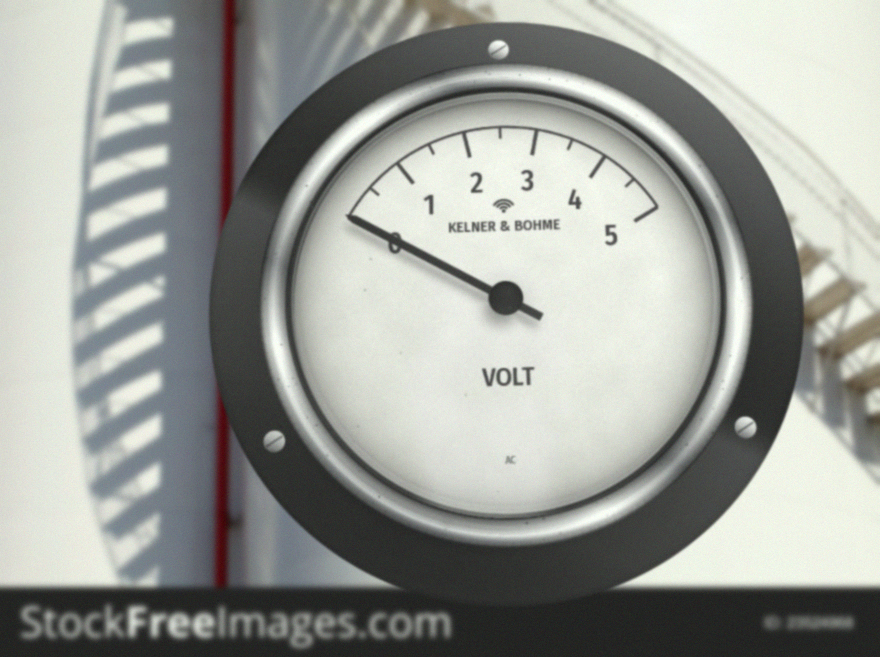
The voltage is V 0
